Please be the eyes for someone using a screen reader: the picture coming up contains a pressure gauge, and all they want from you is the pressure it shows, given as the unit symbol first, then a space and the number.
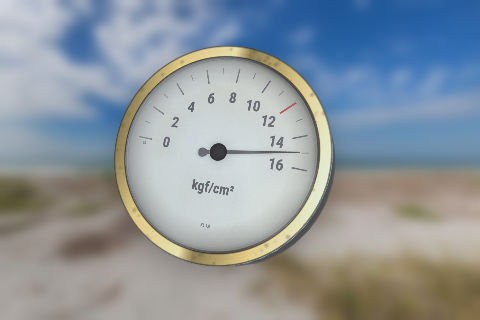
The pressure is kg/cm² 15
